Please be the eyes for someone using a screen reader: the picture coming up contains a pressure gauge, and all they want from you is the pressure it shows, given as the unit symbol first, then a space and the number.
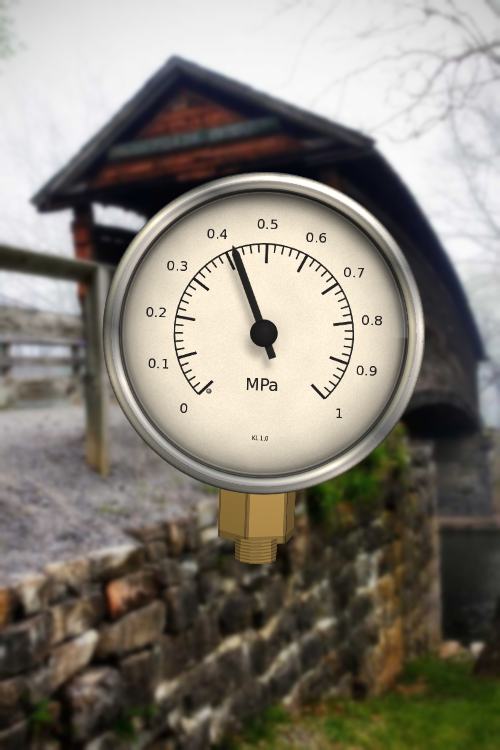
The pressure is MPa 0.42
